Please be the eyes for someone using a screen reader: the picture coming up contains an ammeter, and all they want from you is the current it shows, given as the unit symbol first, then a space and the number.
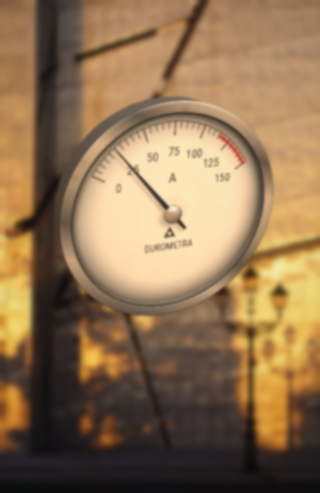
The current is A 25
